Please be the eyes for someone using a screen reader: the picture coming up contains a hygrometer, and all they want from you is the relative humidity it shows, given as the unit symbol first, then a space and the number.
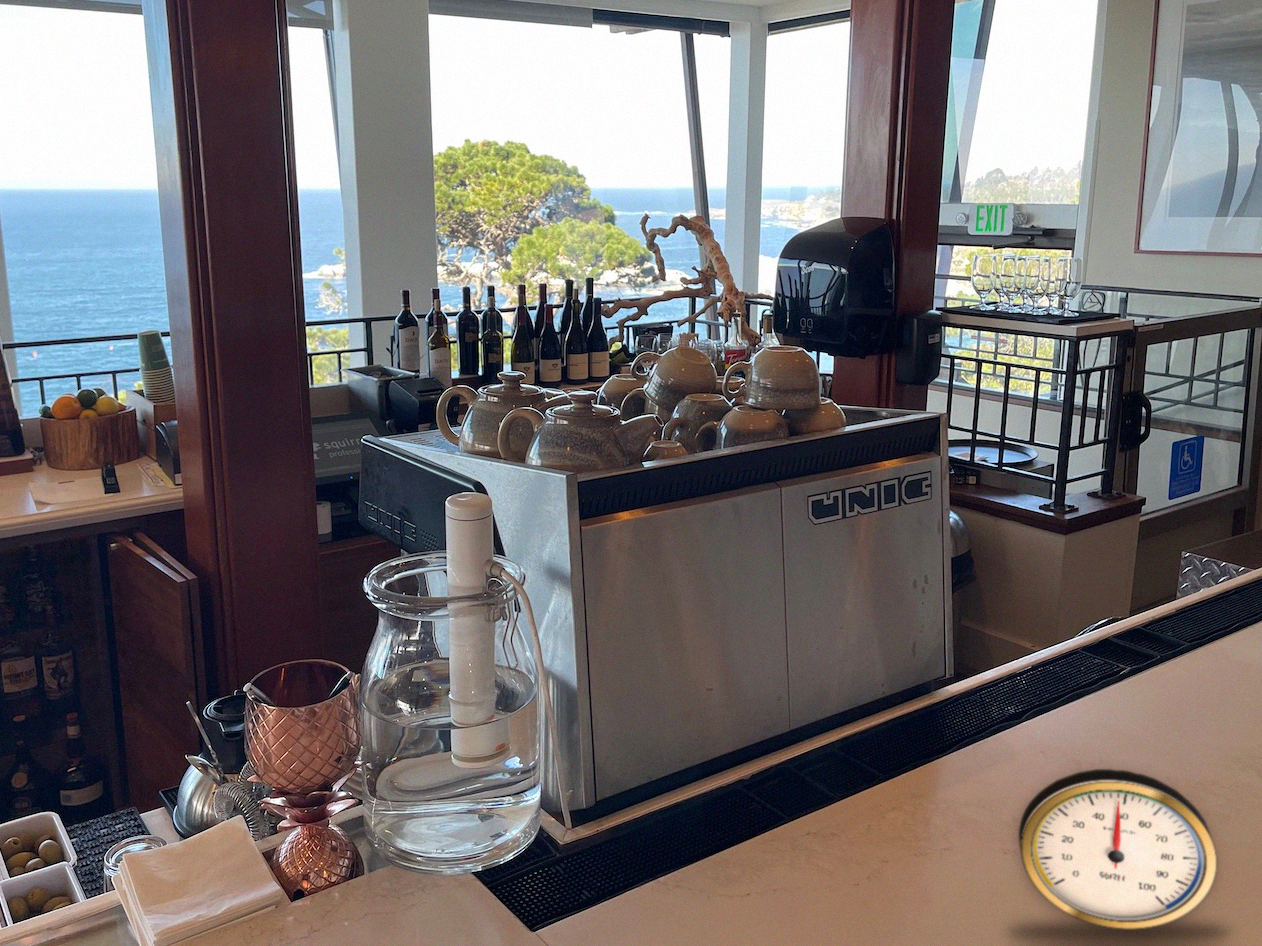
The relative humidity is % 48
